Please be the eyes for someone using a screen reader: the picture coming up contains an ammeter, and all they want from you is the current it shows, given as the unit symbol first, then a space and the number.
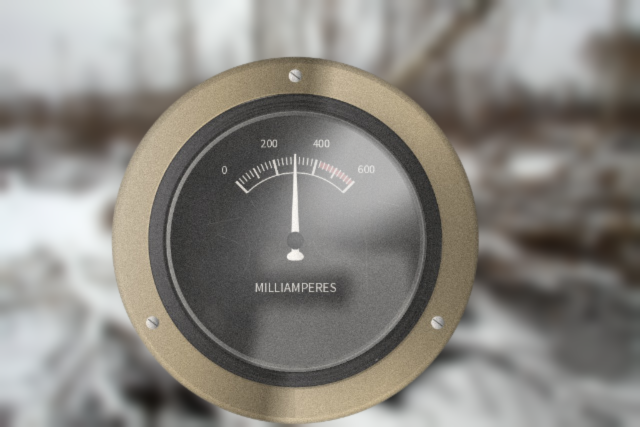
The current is mA 300
